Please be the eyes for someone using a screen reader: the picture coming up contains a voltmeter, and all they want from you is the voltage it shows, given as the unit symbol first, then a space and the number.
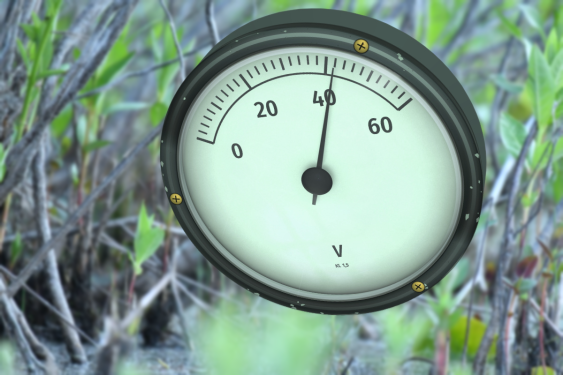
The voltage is V 42
